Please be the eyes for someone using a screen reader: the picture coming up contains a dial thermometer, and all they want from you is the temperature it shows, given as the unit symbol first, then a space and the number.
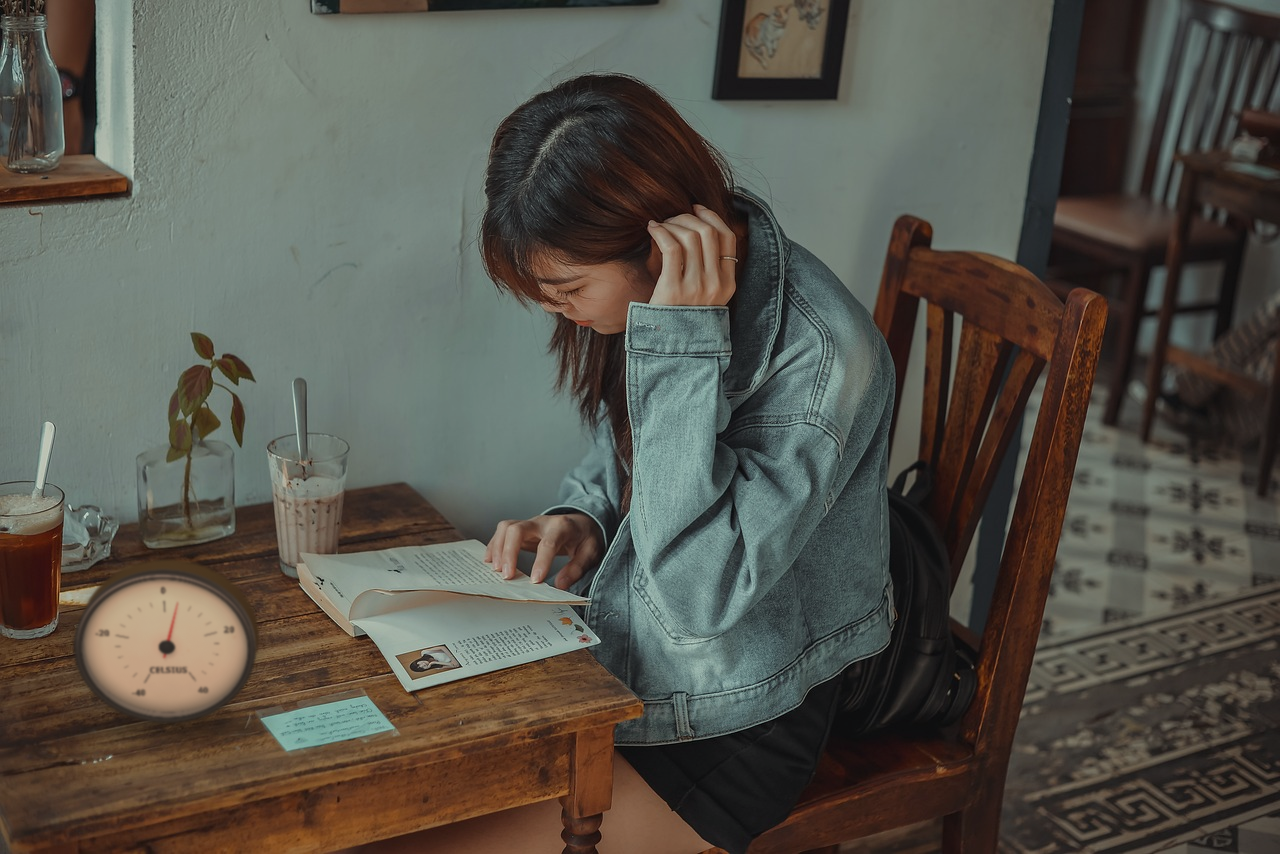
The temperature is °C 4
